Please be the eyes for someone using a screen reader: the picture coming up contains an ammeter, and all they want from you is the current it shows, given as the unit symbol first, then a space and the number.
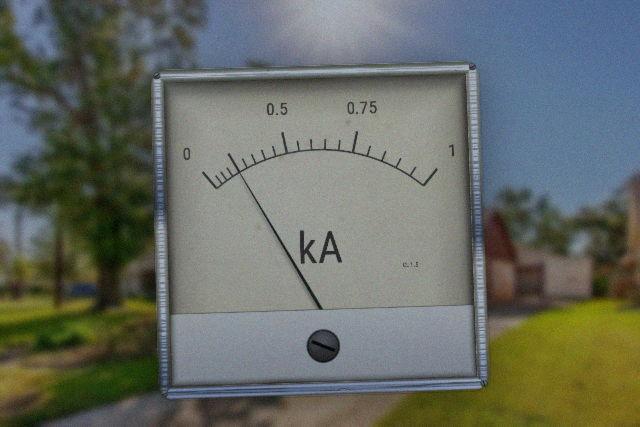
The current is kA 0.25
